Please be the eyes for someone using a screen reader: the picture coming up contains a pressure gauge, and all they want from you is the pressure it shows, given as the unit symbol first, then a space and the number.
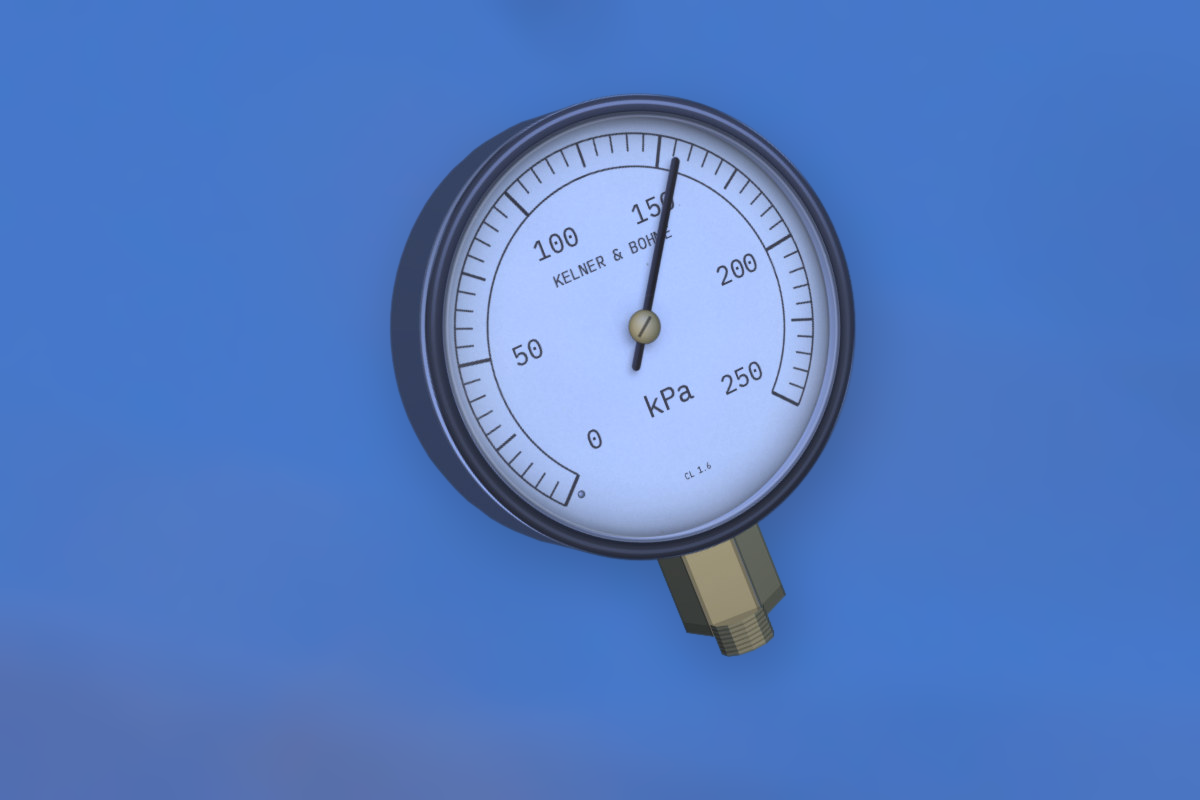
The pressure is kPa 155
